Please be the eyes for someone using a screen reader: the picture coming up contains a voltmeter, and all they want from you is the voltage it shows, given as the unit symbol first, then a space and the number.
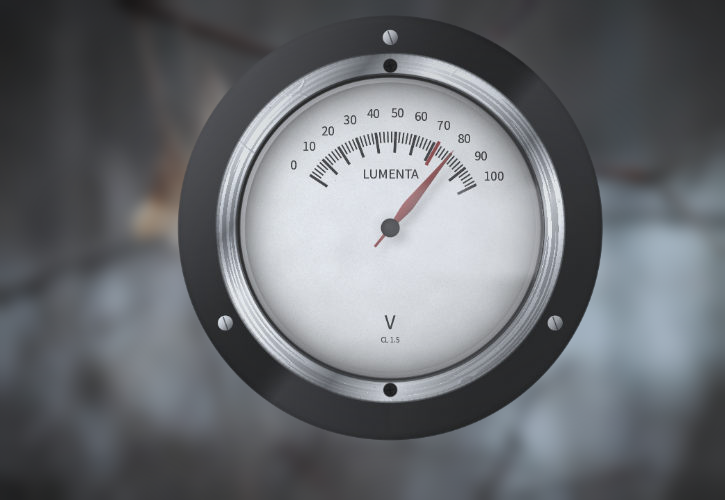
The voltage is V 80
